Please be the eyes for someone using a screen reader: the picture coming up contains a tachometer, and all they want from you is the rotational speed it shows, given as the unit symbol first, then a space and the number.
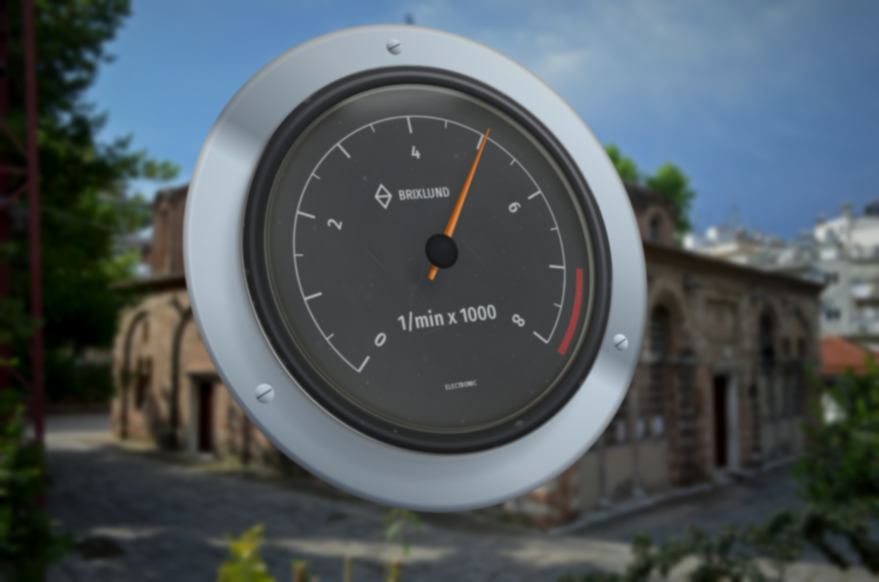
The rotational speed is rpm 5000
